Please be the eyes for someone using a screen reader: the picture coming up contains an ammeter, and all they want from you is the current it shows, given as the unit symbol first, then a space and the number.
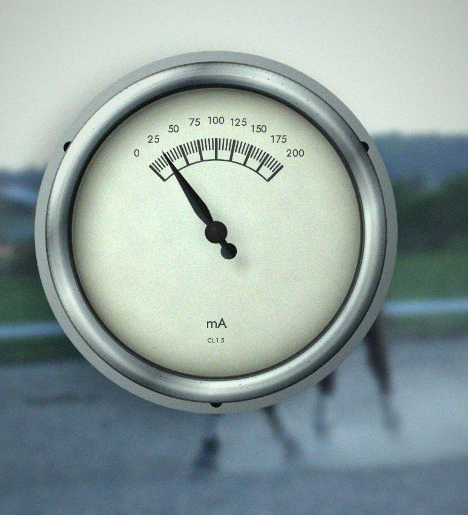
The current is mA 25
